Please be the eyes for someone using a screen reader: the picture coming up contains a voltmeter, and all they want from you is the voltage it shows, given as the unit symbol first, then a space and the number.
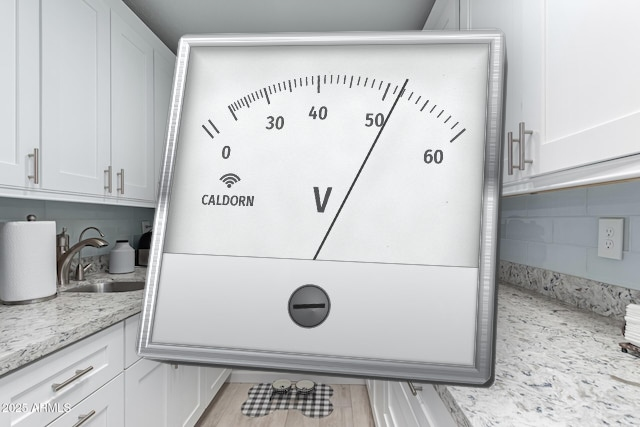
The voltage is V 52
